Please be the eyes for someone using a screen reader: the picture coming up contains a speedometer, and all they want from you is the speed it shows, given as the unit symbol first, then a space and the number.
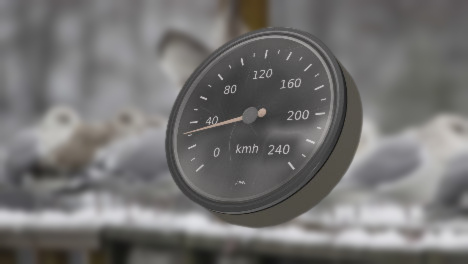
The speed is km/h 30
